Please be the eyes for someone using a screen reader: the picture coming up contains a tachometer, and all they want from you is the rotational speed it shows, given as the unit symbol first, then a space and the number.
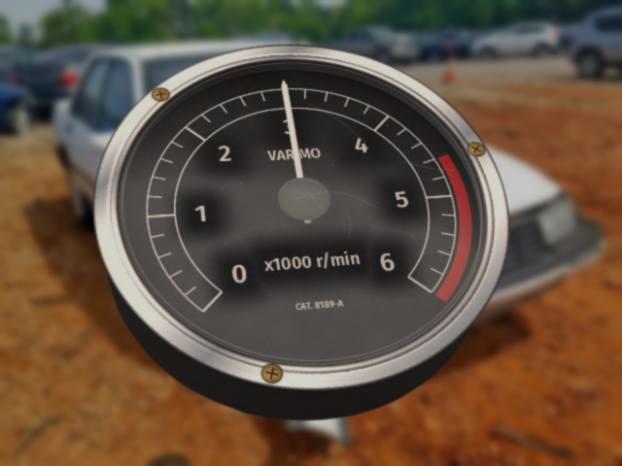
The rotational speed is rpm 3000
